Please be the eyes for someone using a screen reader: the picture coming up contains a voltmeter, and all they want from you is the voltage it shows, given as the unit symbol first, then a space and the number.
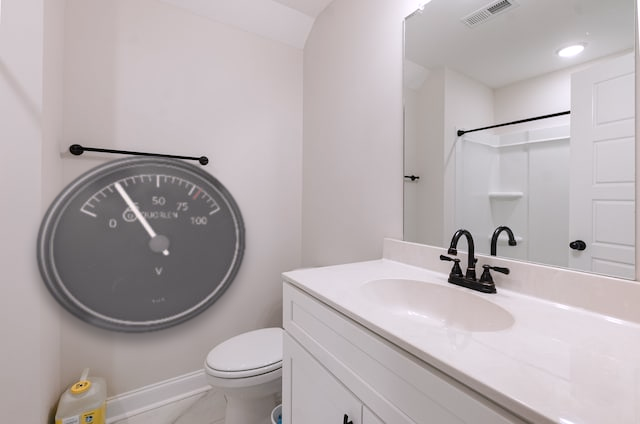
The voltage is V 25
